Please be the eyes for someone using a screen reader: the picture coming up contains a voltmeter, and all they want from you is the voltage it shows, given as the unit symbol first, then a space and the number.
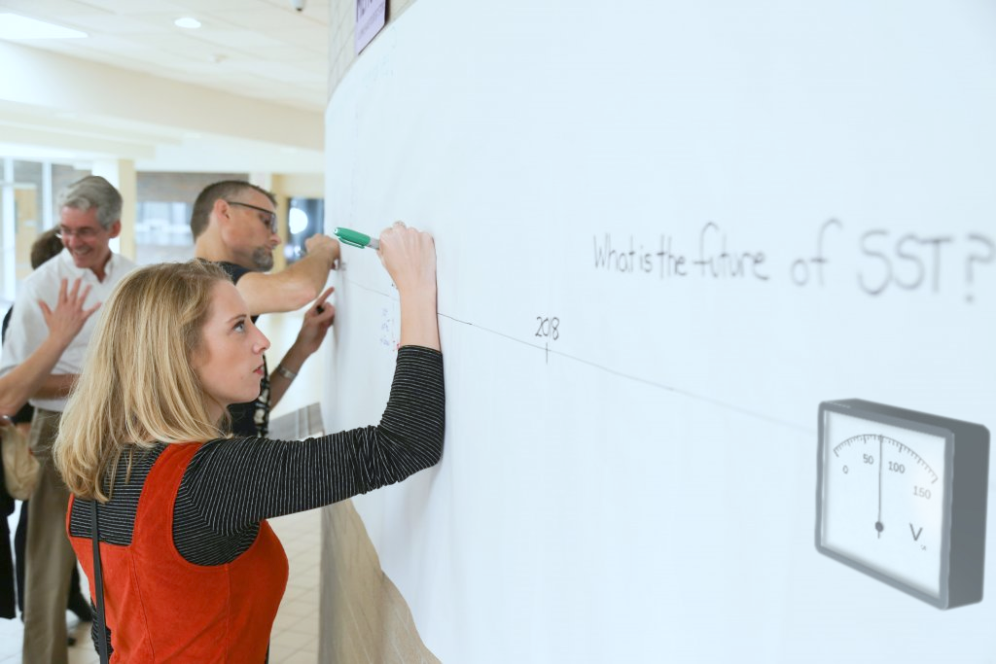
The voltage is V 75
